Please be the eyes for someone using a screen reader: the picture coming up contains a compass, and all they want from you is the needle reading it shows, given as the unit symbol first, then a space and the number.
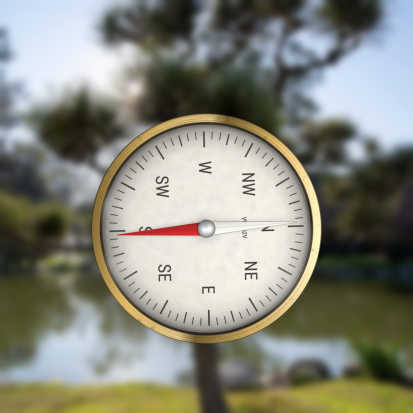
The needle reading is ° 177.5
